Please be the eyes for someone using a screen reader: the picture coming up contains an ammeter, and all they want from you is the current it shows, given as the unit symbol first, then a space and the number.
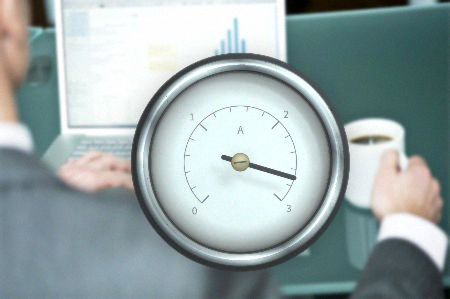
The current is A 2.7
